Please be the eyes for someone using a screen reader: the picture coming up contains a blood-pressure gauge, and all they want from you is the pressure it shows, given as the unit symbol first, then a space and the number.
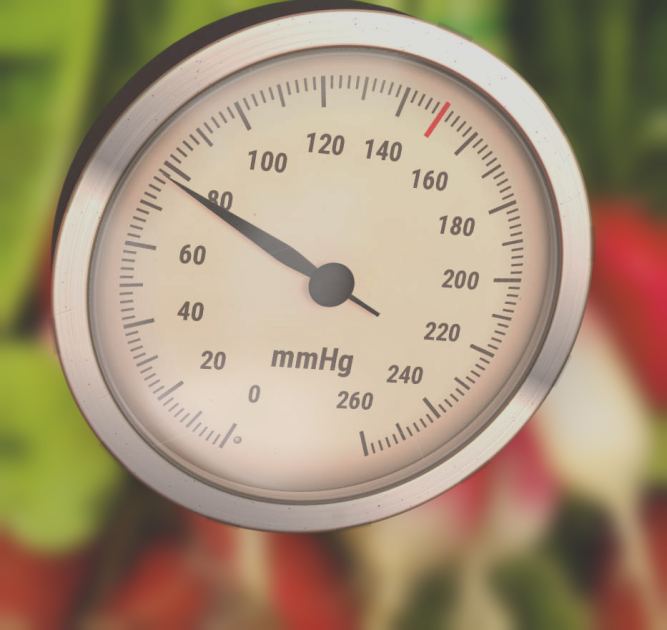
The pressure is mmHg 78
